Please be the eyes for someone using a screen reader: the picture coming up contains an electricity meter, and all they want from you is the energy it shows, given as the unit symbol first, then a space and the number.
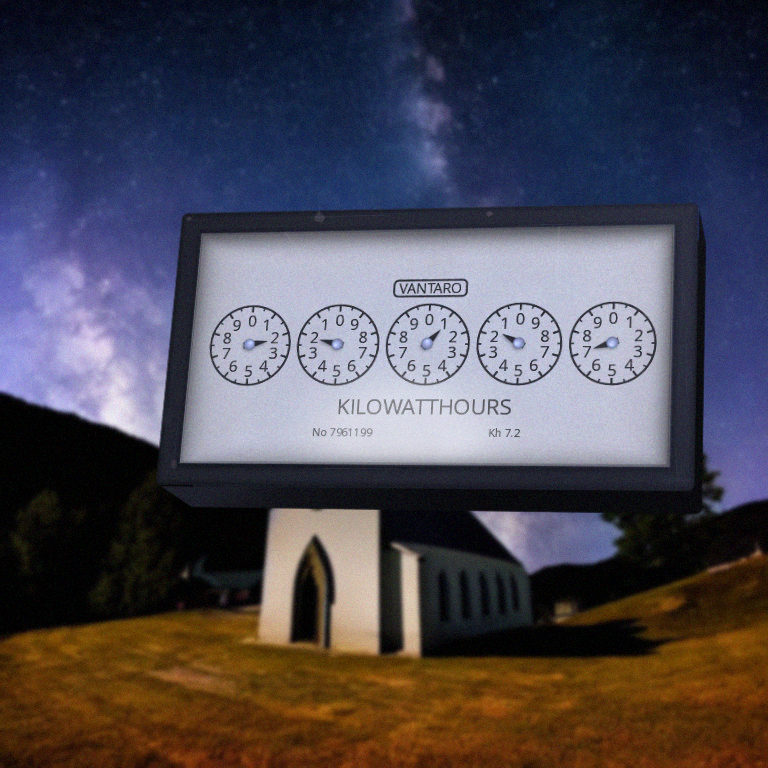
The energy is kWh 22117
